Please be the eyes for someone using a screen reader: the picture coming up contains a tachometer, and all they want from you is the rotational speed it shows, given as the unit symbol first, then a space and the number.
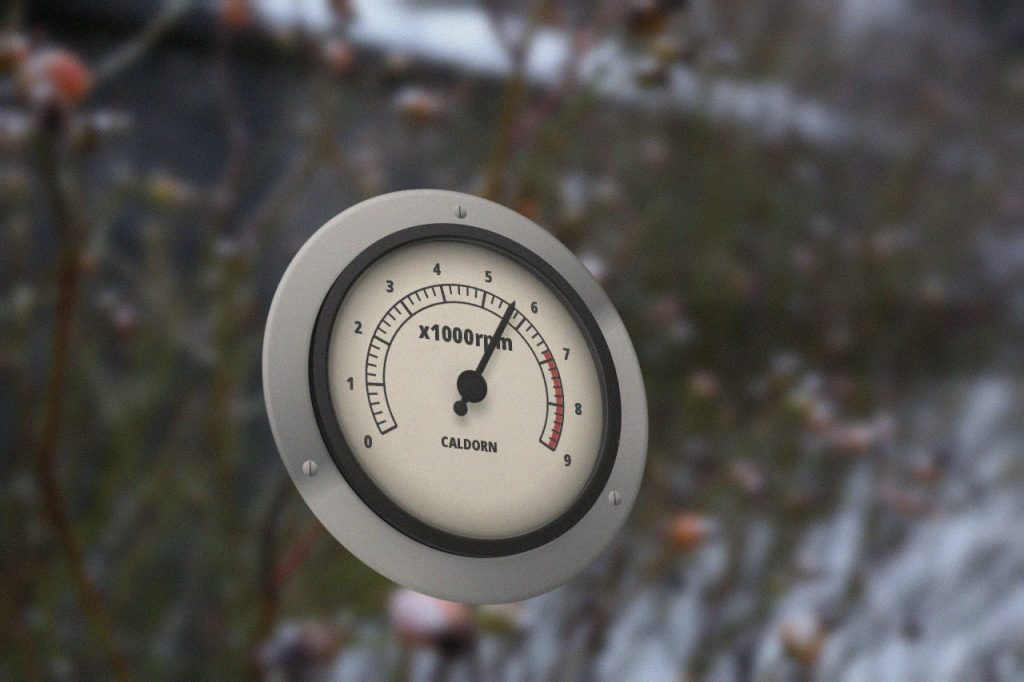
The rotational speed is rpm 5600
